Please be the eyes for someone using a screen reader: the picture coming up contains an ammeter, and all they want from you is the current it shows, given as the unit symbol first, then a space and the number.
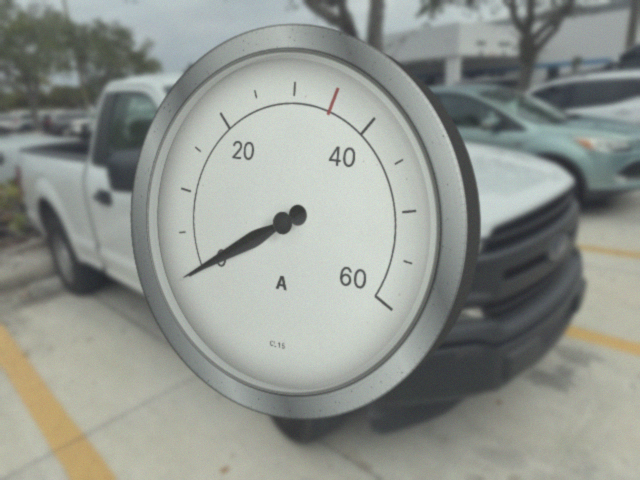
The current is A 0
